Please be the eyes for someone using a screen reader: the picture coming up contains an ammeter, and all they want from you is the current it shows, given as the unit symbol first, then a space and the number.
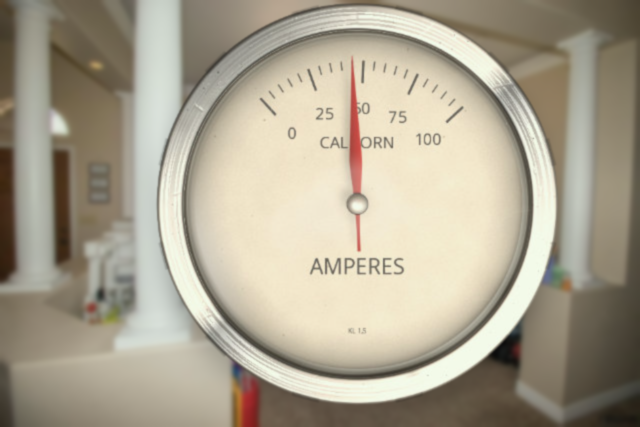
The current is A 45
